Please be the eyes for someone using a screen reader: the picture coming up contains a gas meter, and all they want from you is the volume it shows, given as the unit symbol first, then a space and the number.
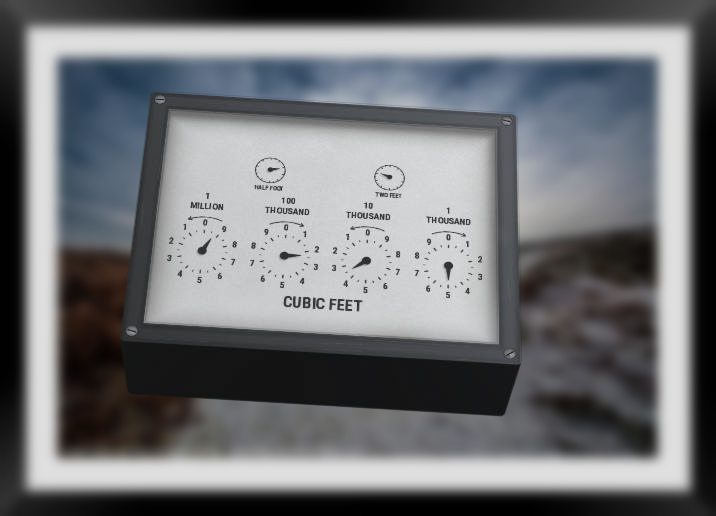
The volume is ft³ 923500
